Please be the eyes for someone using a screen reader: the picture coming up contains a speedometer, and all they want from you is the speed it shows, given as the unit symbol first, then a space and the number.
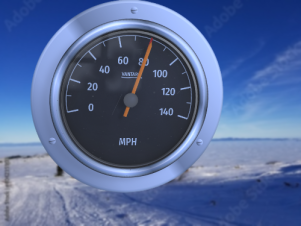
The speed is mph 80
